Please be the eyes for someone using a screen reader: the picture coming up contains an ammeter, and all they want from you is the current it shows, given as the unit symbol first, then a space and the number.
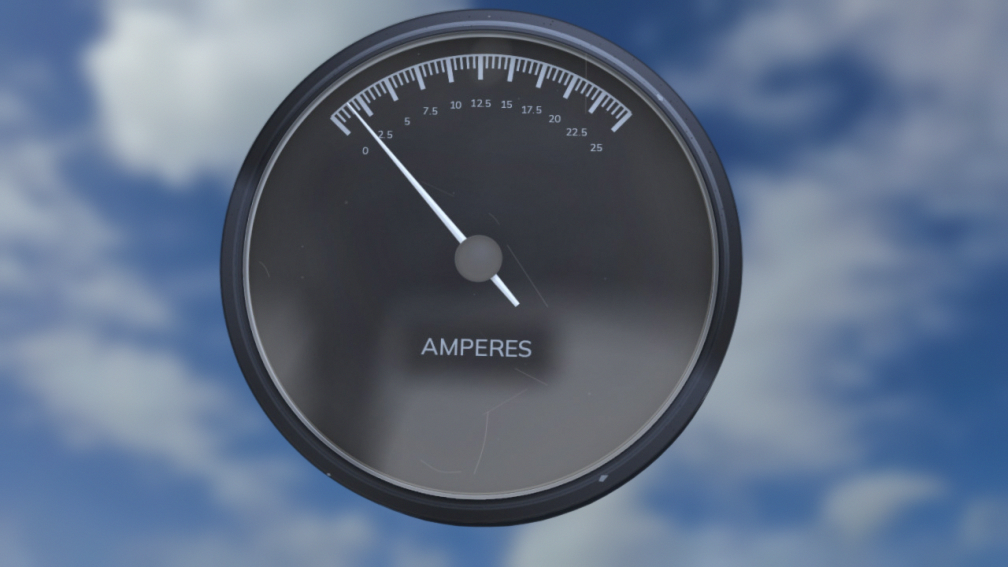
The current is A 1.5
